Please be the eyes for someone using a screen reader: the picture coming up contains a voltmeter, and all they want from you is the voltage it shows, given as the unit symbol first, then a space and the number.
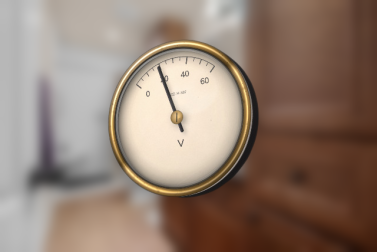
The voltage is V 20
